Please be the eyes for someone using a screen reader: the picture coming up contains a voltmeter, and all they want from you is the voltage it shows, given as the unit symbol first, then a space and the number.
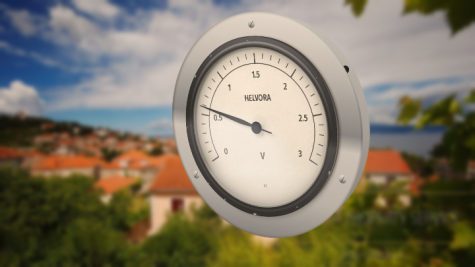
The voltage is V 0.6
